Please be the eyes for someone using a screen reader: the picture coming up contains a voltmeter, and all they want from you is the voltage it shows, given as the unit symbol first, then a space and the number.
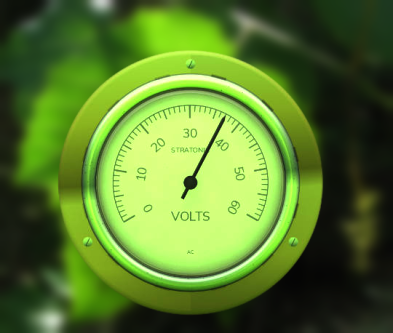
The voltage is V 37
